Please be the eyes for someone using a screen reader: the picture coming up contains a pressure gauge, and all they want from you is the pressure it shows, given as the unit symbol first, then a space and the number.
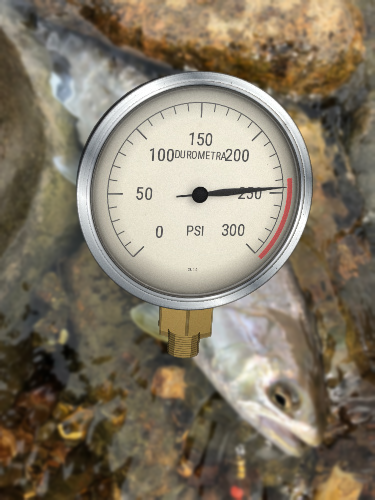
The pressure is psi 245
